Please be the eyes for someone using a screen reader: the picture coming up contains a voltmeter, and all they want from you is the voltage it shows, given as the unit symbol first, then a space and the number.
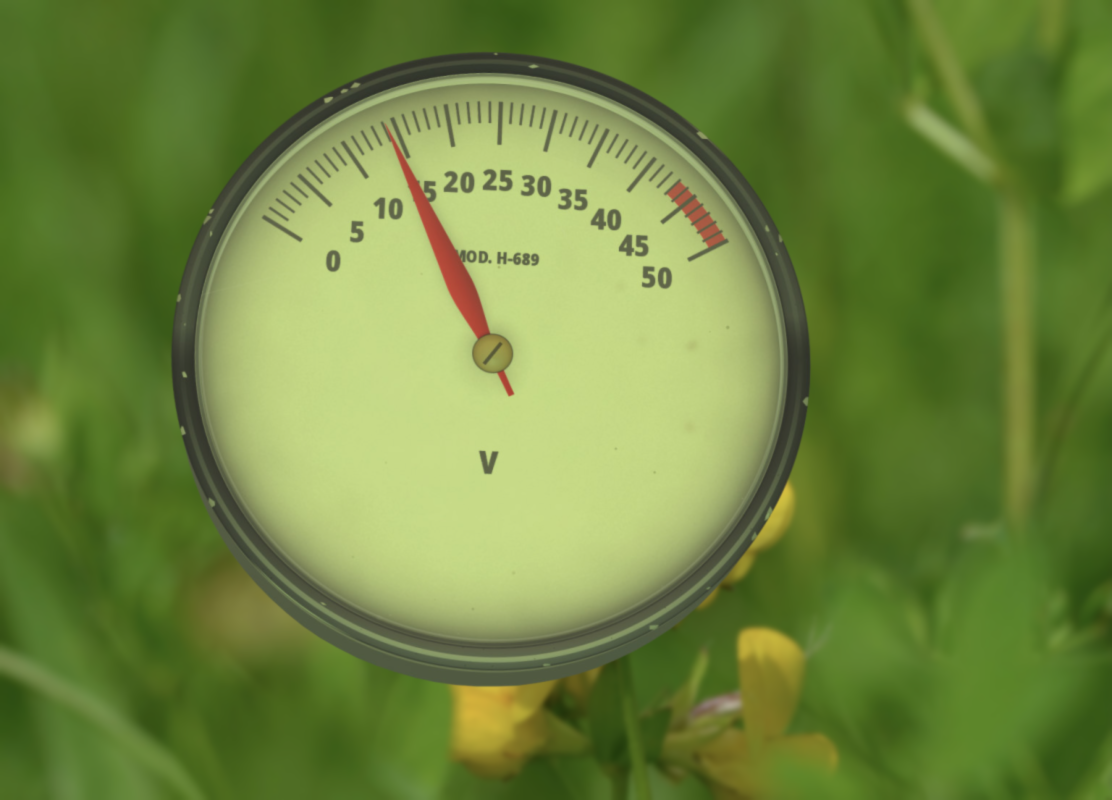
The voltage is V 14
